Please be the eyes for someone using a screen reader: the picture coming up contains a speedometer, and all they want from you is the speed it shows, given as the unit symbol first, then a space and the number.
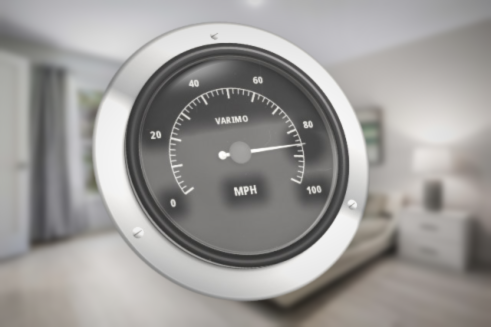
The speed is mph 86
